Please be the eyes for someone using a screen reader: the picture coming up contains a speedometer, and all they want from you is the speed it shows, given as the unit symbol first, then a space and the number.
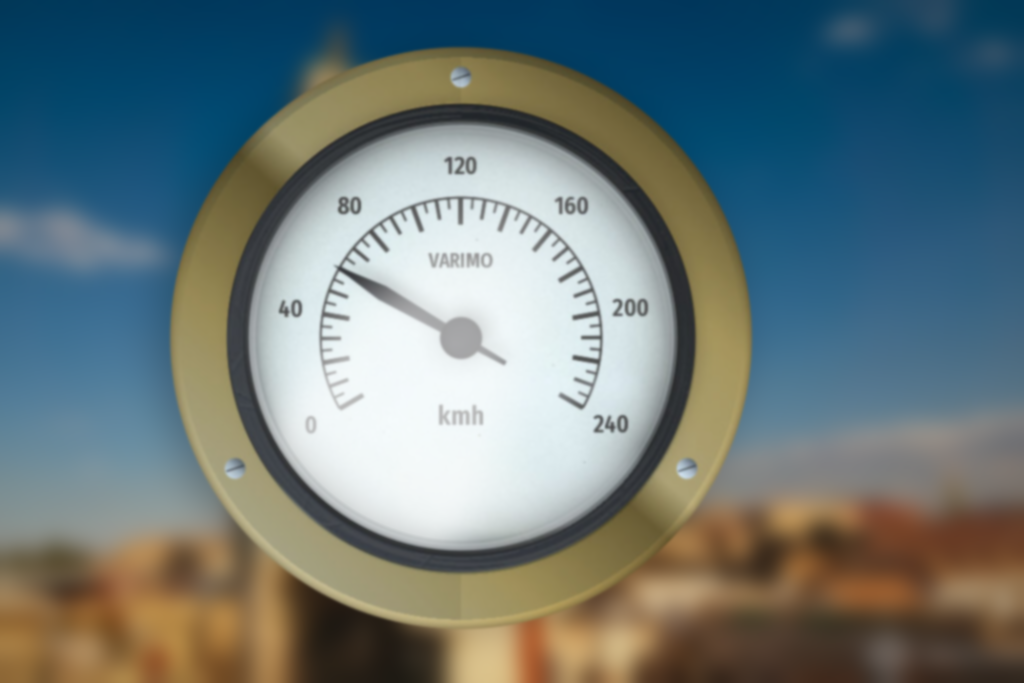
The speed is km/h 60
